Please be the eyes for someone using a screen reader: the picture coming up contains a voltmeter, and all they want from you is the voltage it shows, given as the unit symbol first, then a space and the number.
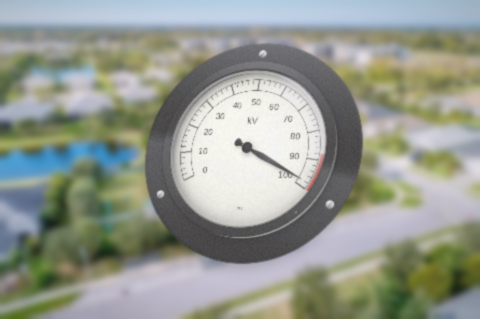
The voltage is kV 98
